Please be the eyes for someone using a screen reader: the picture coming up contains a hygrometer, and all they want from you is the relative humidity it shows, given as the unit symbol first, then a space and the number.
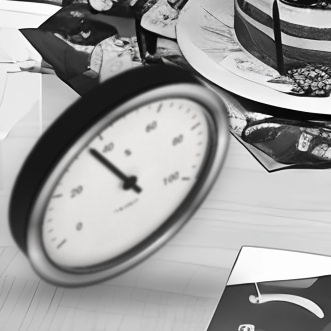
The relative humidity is % 36
